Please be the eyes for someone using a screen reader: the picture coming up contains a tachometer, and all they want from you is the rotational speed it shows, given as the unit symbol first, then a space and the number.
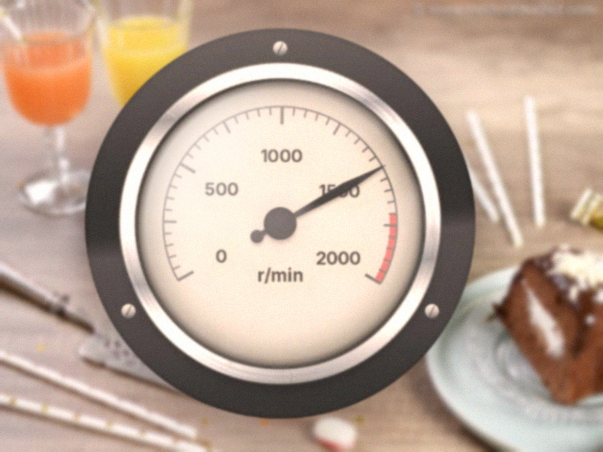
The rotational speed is rpm 1500
